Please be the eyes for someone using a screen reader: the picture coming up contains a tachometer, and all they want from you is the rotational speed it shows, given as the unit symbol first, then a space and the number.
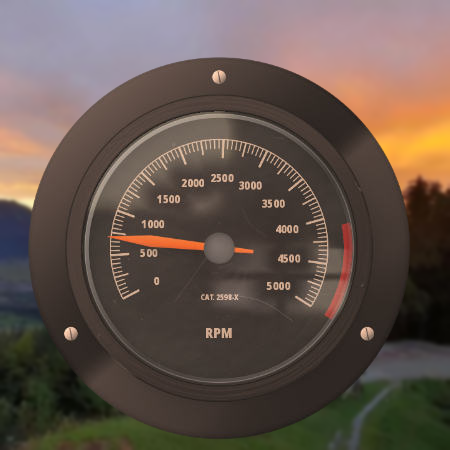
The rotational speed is rpm 700
